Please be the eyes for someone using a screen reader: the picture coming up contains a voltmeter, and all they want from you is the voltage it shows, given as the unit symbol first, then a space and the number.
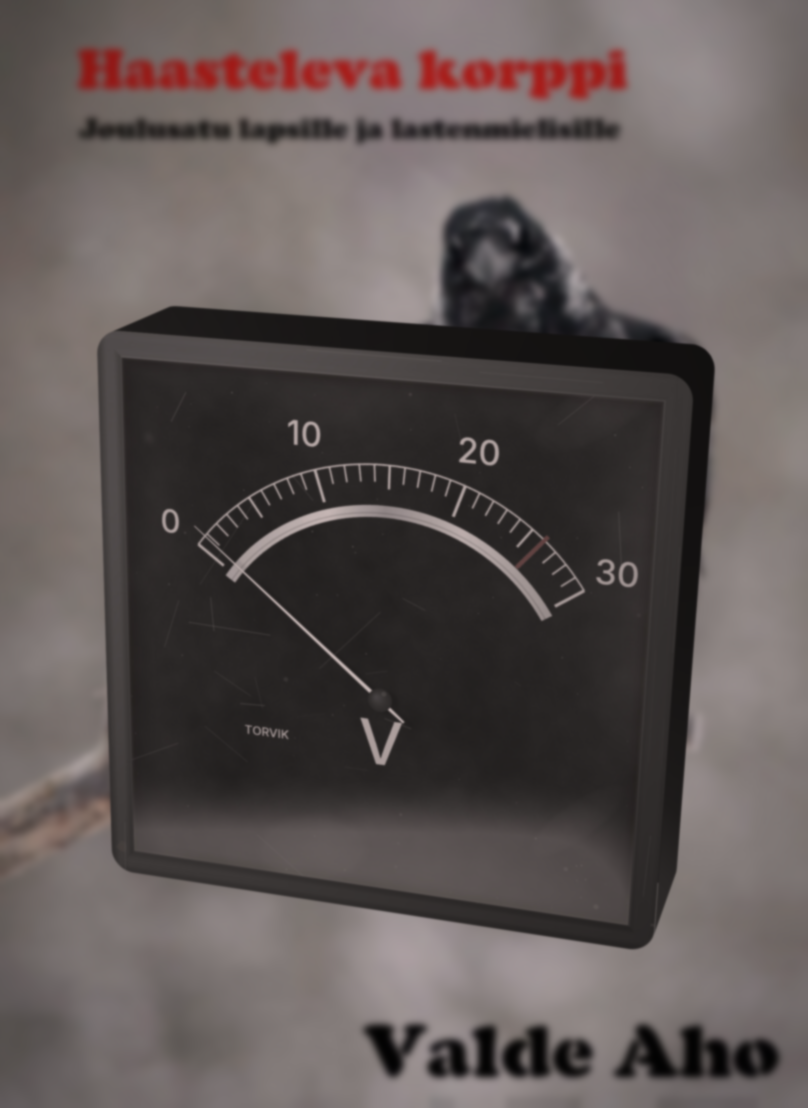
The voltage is V 1
